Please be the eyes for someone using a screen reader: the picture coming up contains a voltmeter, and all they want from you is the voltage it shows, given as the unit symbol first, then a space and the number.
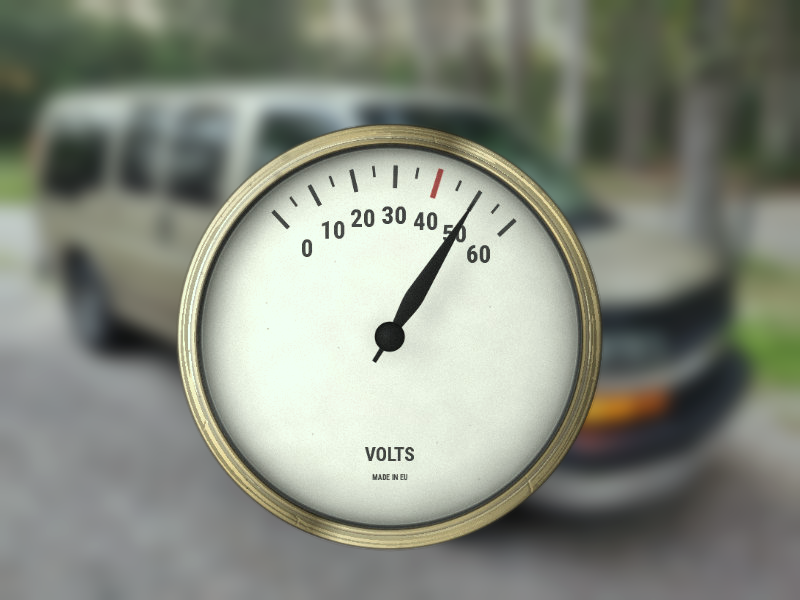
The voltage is V 50
